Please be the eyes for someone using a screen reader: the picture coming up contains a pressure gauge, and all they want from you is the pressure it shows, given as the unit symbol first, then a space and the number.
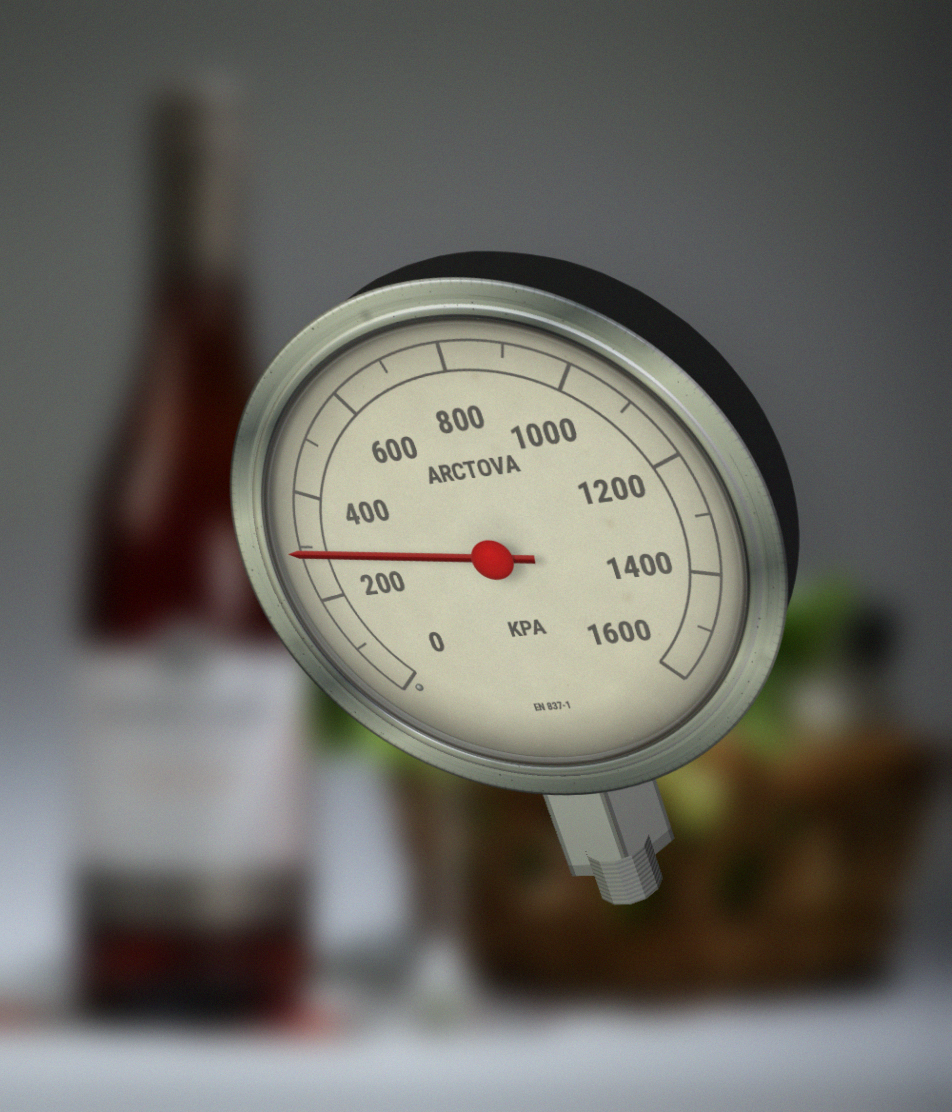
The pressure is kPa 300
